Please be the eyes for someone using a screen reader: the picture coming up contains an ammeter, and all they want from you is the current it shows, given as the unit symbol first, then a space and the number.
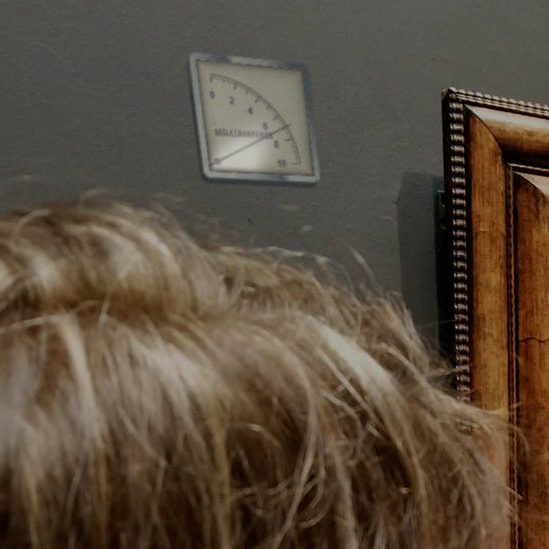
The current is mA 7
